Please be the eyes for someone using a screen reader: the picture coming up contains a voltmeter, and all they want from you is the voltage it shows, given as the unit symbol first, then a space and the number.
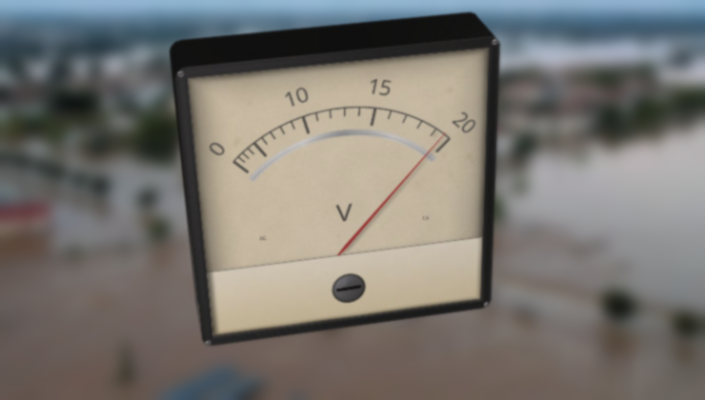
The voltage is V 19.5
